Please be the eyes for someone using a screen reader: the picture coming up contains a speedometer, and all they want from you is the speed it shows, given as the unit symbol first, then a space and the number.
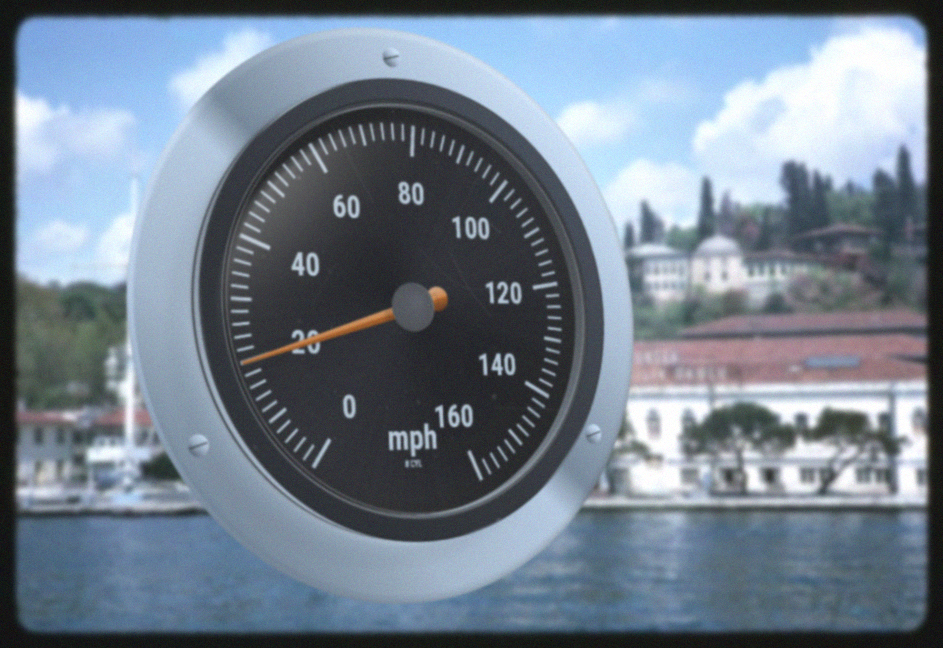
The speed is mph 20
